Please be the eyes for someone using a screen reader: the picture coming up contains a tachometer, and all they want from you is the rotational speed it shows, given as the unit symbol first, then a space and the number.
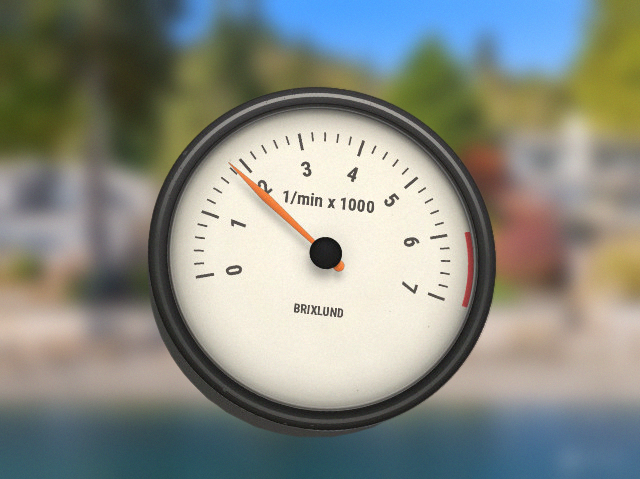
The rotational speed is rpm 1800
